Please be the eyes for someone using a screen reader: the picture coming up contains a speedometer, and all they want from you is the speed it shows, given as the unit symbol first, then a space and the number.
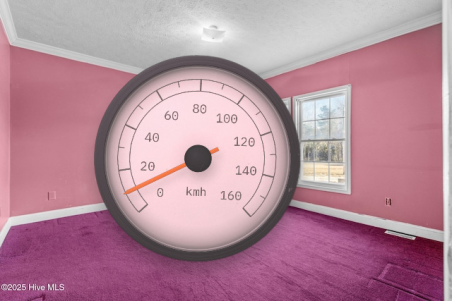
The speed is km/h 10
